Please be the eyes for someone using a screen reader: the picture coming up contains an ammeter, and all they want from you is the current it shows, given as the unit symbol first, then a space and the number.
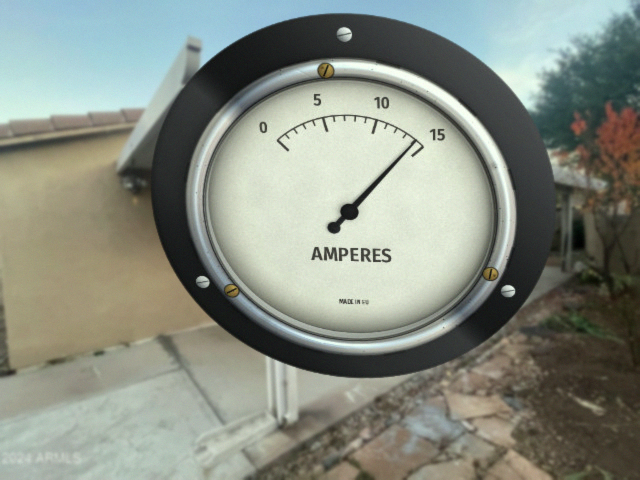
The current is A 14
